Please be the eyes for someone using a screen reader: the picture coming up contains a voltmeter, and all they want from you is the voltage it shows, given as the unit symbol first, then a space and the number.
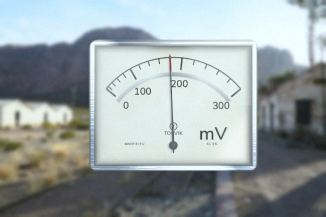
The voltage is mV 180
